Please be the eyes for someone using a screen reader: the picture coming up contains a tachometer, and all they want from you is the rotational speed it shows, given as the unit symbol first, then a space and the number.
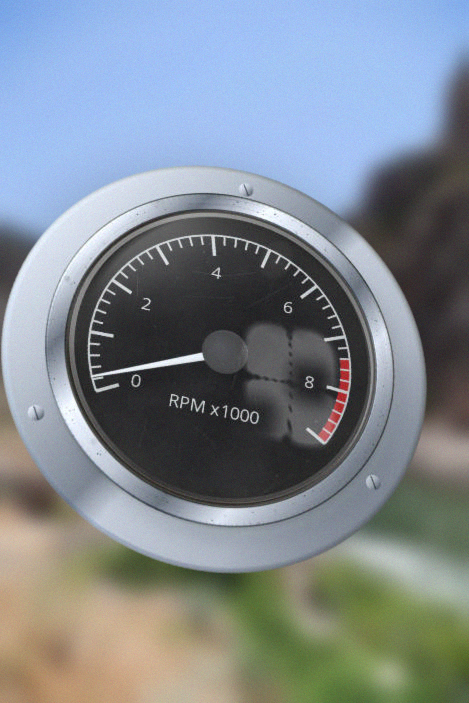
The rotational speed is rpm 200
